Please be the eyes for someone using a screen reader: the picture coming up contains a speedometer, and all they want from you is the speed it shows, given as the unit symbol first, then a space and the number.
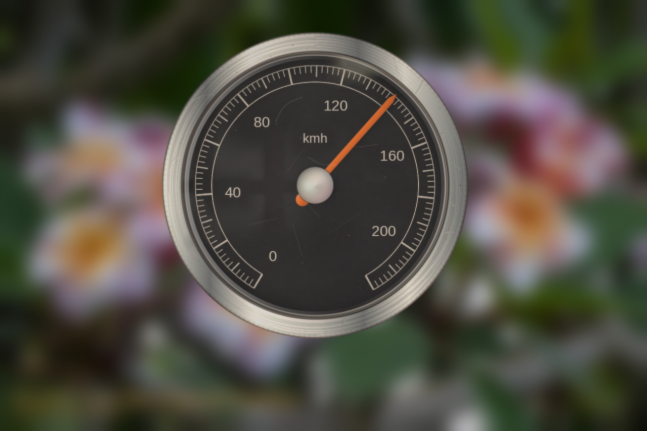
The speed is km/h 140
